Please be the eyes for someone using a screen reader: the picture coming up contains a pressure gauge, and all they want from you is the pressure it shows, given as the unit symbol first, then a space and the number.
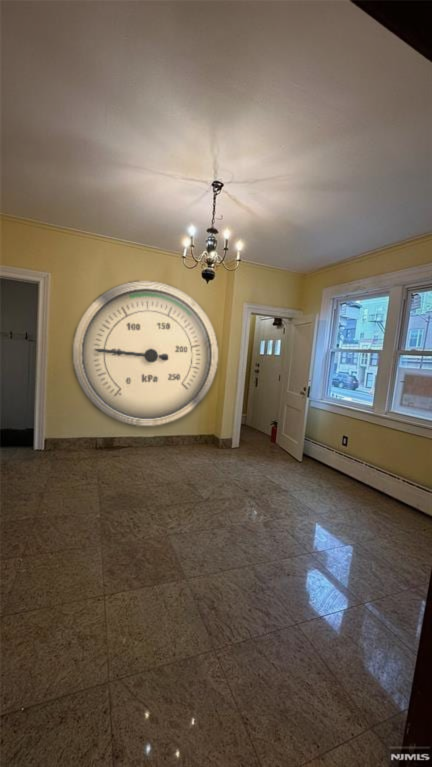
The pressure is kPa 50
